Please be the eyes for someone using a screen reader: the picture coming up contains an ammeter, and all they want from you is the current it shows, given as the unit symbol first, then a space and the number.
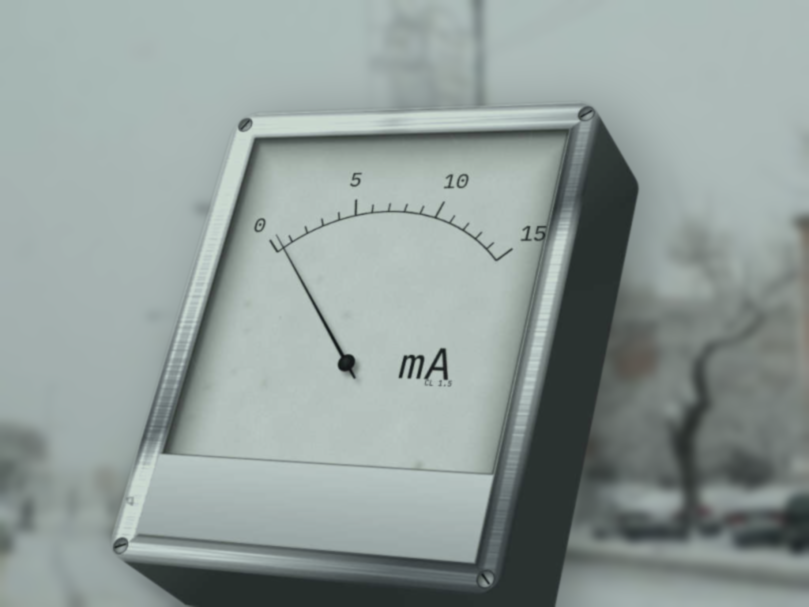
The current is mA 0.5
